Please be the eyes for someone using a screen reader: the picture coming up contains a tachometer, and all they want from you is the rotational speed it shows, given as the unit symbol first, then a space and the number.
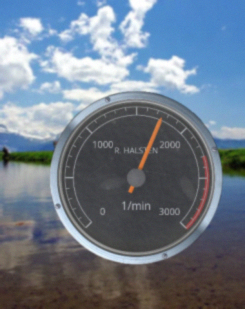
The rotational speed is rpm 1750
